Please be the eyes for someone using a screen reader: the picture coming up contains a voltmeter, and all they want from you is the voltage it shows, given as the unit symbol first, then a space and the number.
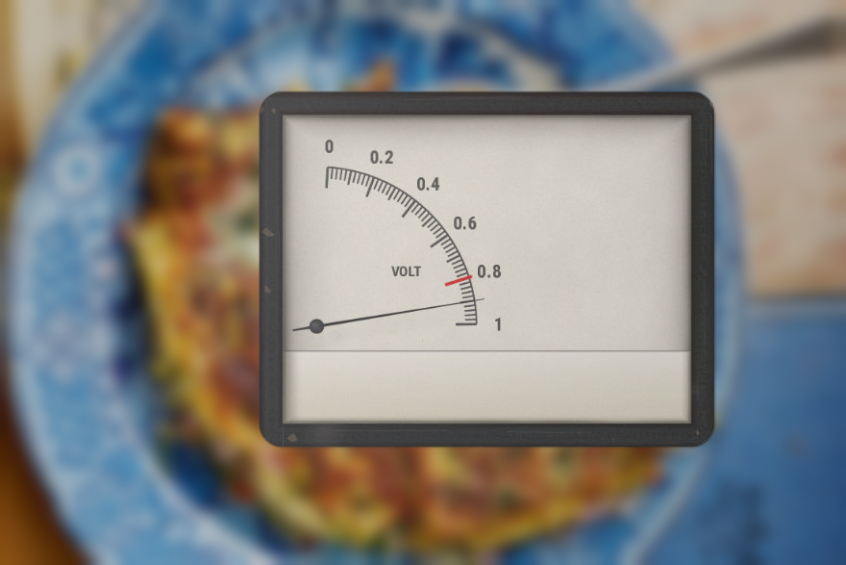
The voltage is V 0.9
